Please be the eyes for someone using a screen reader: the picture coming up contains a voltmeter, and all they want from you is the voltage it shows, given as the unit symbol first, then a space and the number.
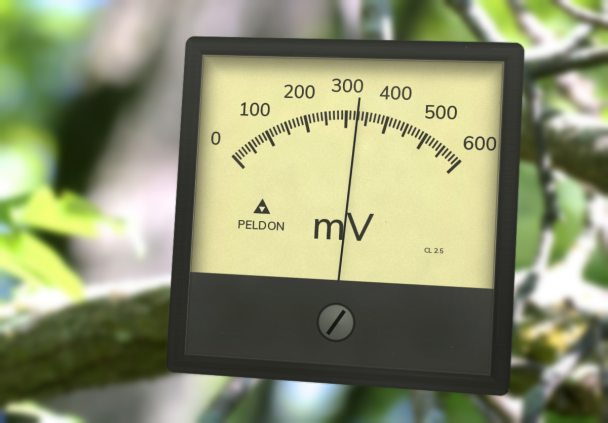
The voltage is mV 330
